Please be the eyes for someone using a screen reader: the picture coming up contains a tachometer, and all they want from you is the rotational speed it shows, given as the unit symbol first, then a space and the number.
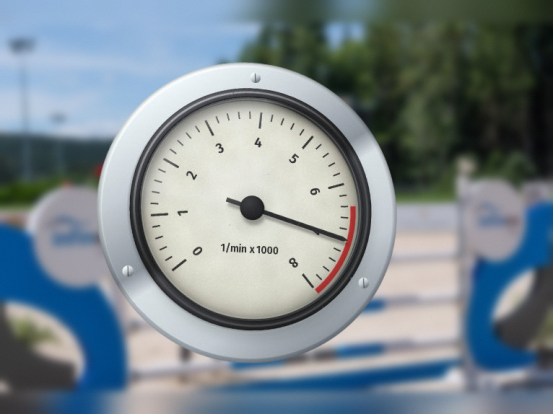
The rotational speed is rpm 7000
